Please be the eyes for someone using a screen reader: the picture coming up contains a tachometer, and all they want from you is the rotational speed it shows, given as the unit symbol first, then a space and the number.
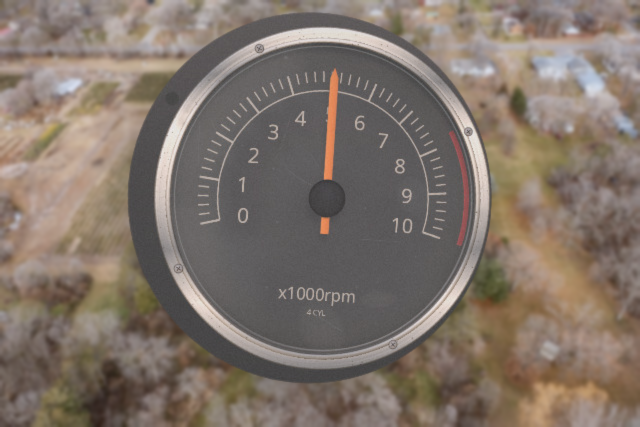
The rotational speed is rpm 5000
